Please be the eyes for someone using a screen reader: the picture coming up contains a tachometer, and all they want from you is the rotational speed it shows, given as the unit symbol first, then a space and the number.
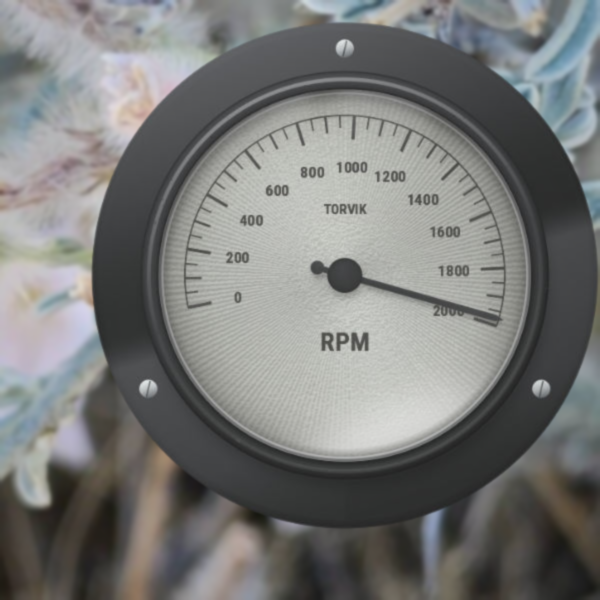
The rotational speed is rpm 1975
